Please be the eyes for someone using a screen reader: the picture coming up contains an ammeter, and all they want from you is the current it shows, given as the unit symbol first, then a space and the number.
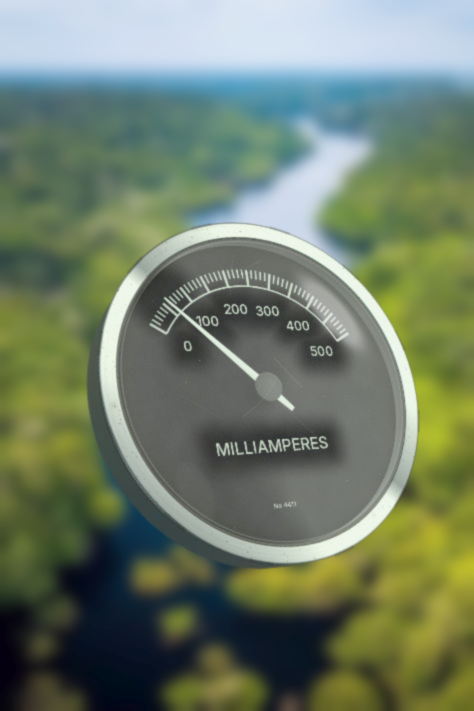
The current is mA 50
